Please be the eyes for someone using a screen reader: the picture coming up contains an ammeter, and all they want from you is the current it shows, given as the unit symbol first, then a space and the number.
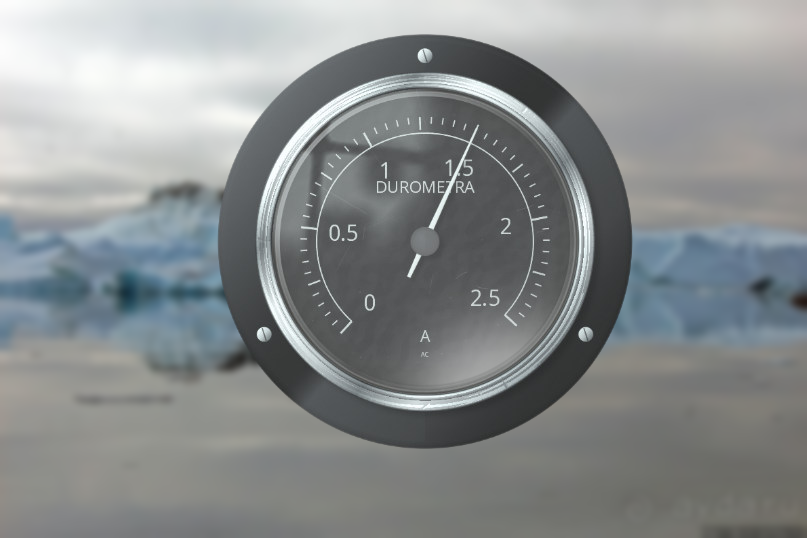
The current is A 1.5
